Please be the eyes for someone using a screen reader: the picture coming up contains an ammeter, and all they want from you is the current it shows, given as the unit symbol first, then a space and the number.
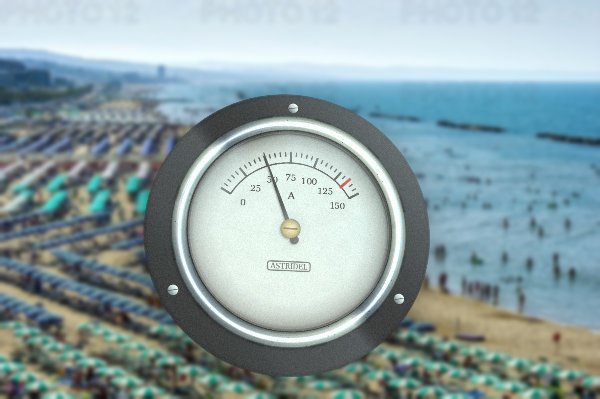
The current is A 50
